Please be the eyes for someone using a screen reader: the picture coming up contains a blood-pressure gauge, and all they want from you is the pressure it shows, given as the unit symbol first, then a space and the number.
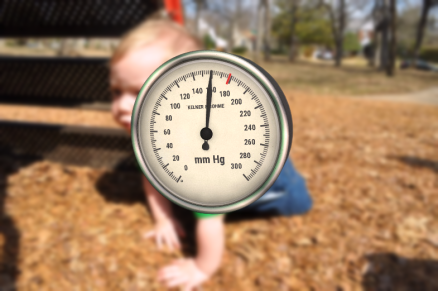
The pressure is mmHg 160
